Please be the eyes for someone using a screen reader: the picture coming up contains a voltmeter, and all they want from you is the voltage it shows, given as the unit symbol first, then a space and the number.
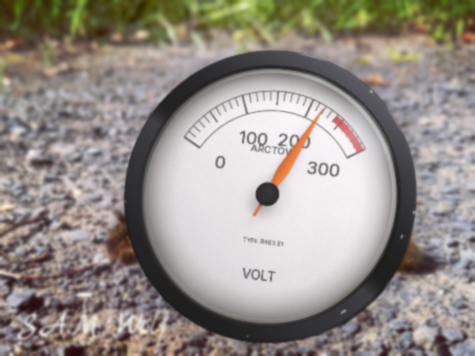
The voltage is V 220
